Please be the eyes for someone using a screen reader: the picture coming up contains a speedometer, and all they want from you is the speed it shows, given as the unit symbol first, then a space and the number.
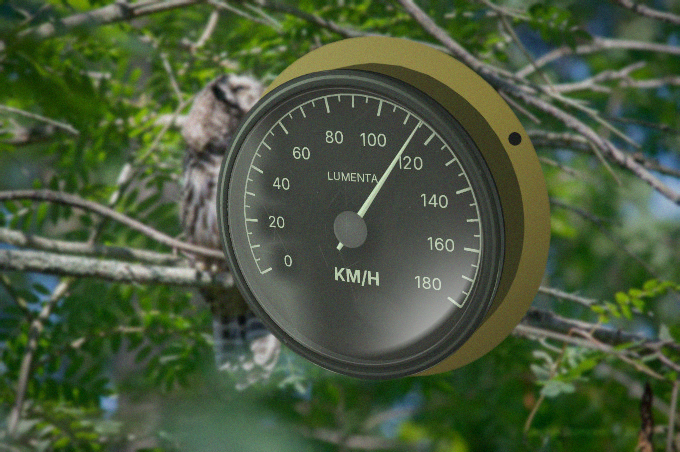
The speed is km/h 115
